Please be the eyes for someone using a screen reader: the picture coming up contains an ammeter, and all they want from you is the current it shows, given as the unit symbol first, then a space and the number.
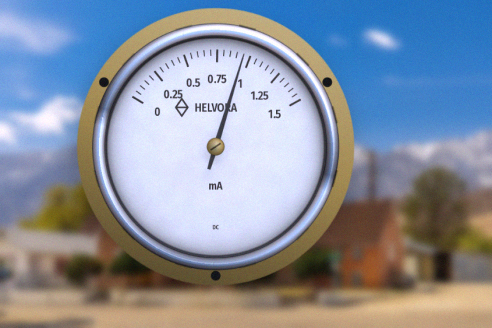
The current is mA 0.95
